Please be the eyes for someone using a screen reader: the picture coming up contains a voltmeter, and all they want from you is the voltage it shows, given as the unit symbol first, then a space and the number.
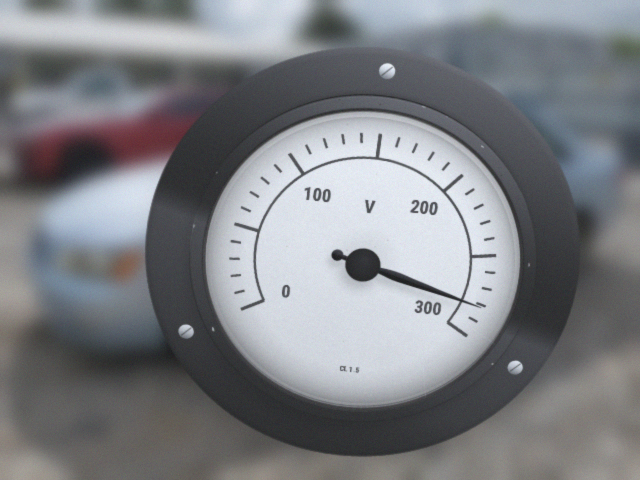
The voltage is V 280
